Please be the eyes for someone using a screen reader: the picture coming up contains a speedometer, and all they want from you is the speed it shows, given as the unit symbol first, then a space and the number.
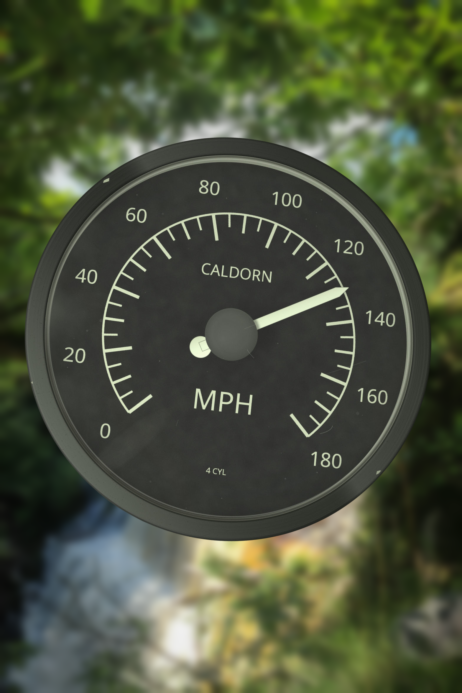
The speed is mph 130
